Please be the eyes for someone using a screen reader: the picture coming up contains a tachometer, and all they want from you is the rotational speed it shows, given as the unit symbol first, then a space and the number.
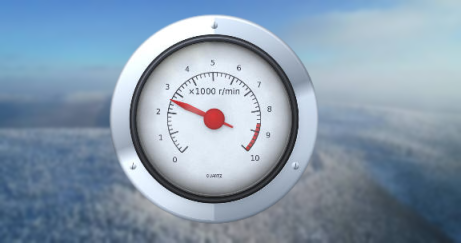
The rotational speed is rpm 2600
